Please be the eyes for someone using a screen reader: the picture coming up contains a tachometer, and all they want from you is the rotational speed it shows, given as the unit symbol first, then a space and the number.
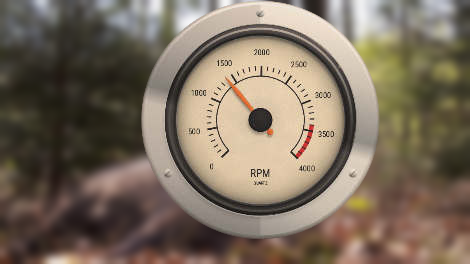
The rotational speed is rpm 1400
